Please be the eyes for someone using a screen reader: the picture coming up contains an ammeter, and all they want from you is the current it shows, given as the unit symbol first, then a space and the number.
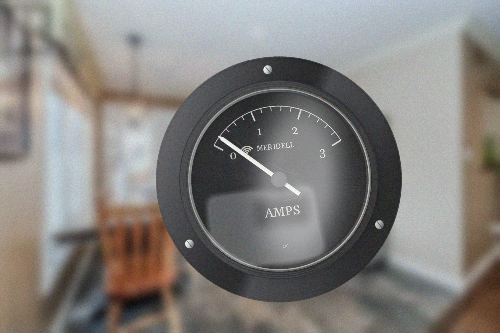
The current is A 0.2
